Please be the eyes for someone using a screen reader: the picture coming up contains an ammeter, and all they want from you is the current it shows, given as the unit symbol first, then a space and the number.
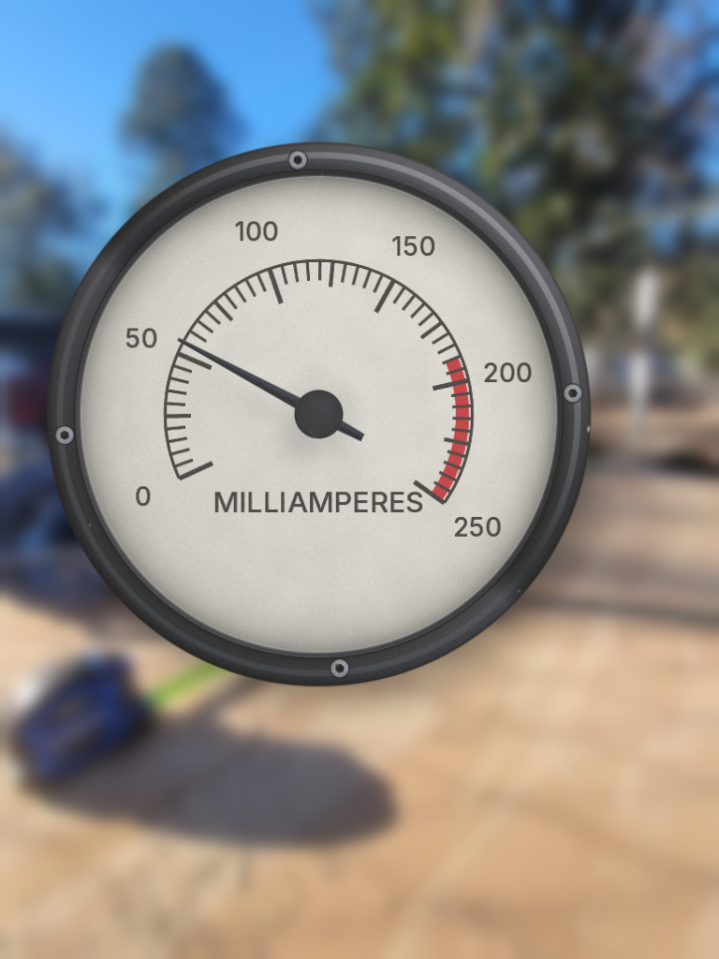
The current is mA 55
